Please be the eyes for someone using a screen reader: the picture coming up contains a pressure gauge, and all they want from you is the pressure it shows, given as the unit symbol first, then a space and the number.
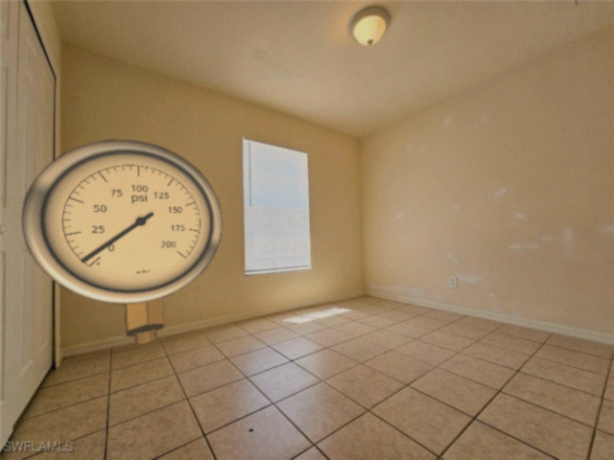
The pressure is psi 5
